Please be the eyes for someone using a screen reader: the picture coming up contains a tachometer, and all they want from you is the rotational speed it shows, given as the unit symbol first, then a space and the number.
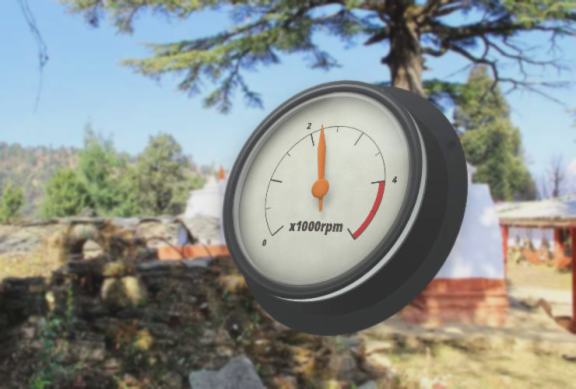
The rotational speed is rpm 2250
